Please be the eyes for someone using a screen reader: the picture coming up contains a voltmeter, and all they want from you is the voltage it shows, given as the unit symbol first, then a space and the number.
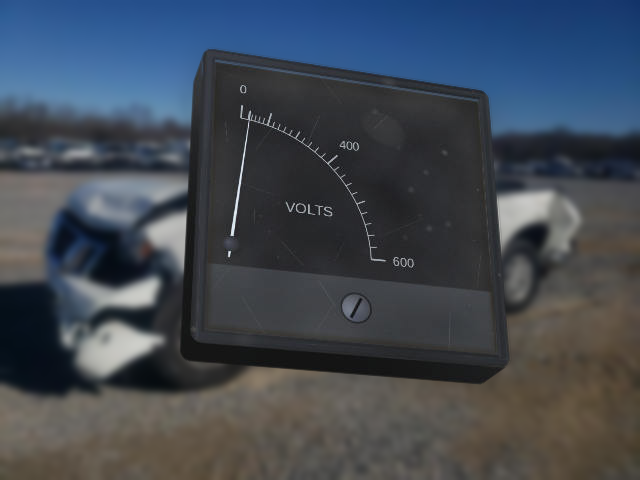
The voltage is V 100
